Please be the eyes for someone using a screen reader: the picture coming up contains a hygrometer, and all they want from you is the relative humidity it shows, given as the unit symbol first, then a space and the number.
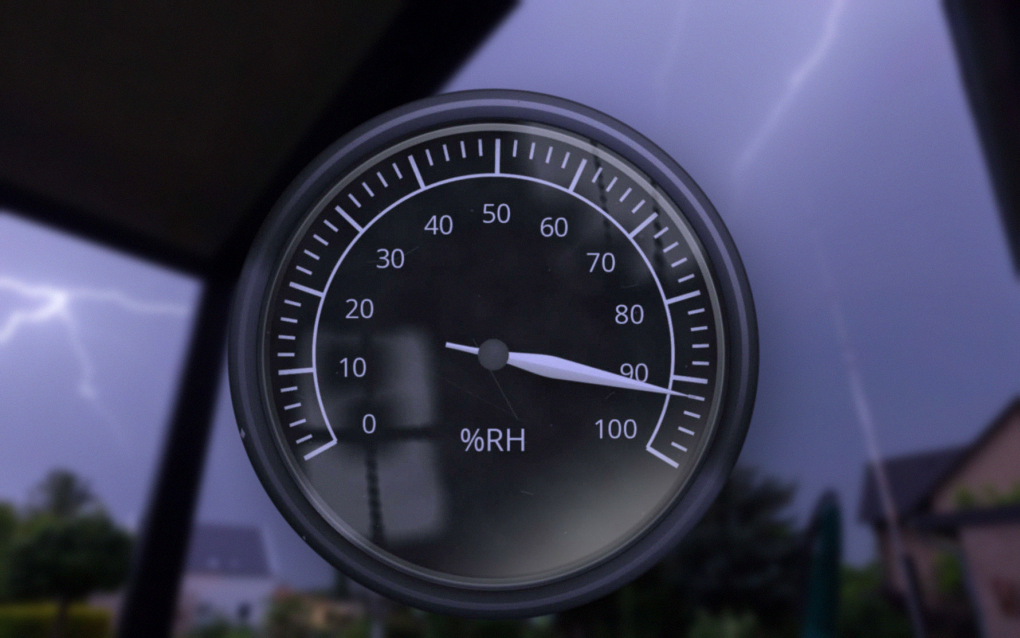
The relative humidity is % 92
